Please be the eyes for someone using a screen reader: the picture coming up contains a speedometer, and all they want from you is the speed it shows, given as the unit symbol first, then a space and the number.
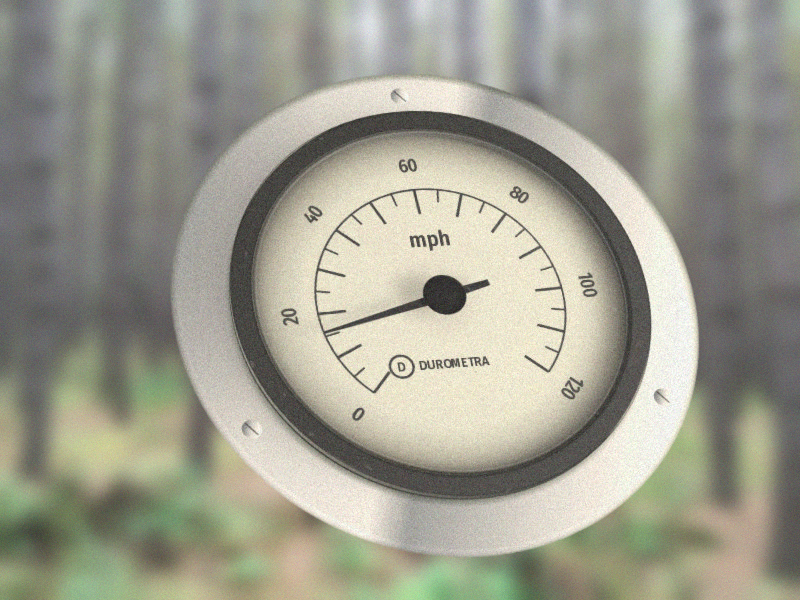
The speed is mph 15
